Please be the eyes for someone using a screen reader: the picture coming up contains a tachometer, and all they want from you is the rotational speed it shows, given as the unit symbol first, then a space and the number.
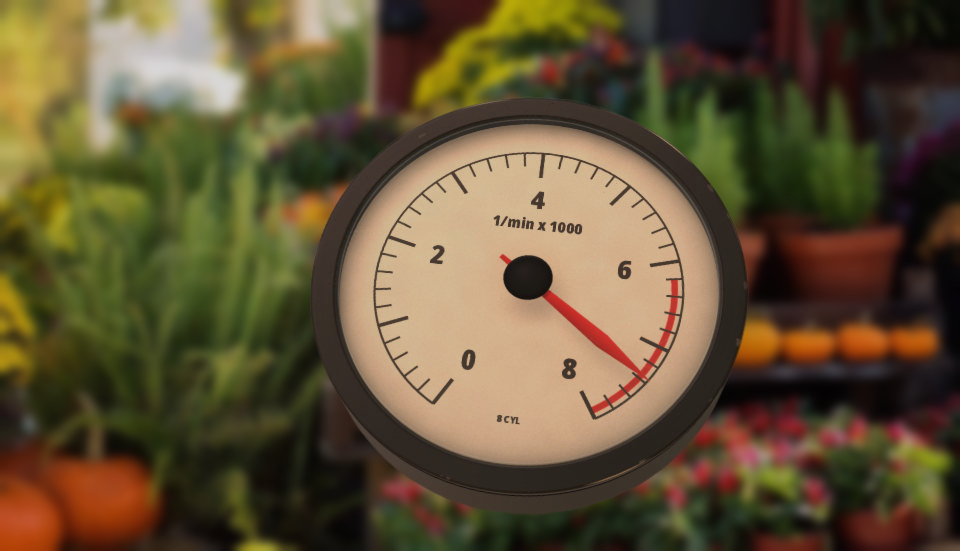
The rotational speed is rpm 7400
